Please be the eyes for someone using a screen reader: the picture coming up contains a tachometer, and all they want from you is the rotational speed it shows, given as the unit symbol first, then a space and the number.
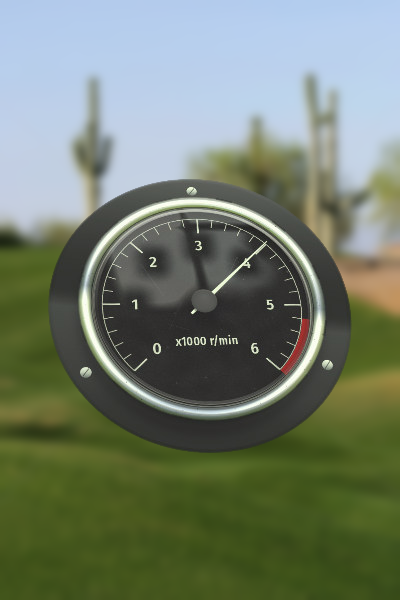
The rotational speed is rpm 4000
